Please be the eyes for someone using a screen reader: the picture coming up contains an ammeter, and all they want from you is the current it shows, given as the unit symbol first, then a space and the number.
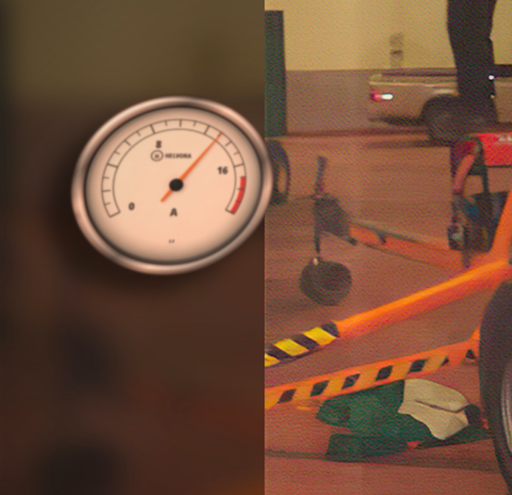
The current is A 13
